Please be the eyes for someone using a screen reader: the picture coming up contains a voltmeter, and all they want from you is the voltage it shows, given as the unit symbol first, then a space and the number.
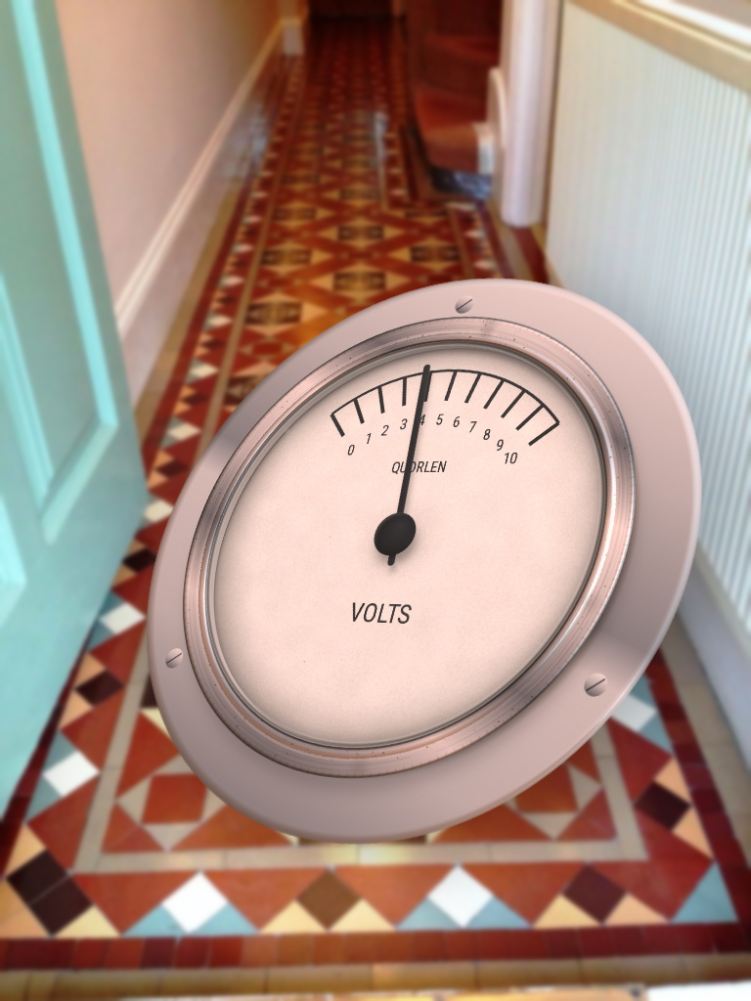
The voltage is V 4
